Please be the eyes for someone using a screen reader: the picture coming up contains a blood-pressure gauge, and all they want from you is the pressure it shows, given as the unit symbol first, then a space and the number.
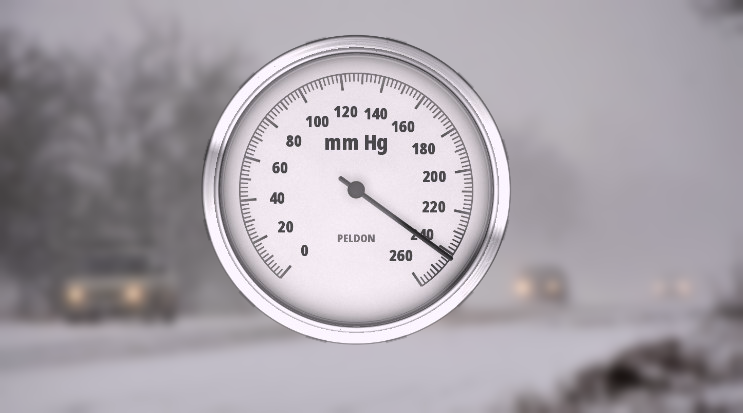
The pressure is mmHg 242
